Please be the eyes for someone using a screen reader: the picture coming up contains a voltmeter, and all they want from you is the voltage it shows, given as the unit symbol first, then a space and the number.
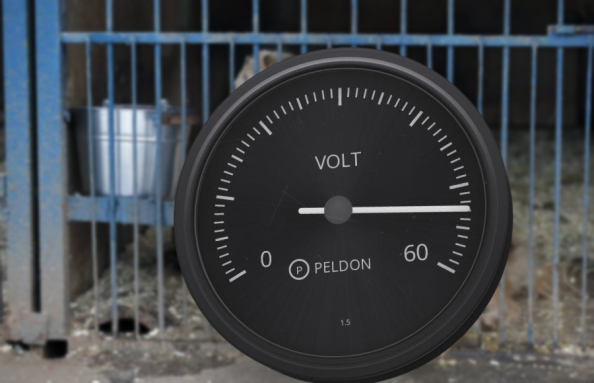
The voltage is V 53
